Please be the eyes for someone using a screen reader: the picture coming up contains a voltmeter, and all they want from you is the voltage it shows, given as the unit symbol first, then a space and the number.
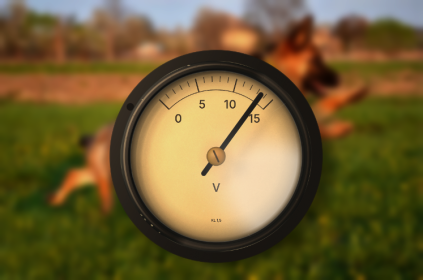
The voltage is V 13.5
